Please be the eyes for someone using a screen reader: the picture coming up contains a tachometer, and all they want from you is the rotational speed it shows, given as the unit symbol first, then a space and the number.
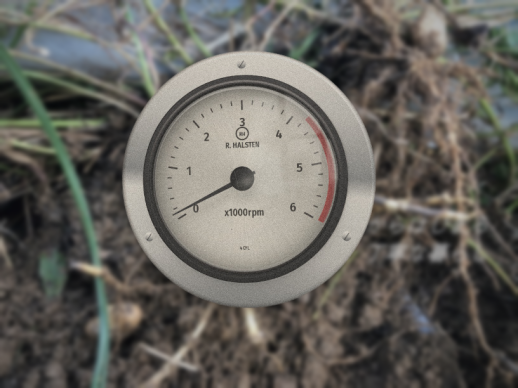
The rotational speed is rpm 100
